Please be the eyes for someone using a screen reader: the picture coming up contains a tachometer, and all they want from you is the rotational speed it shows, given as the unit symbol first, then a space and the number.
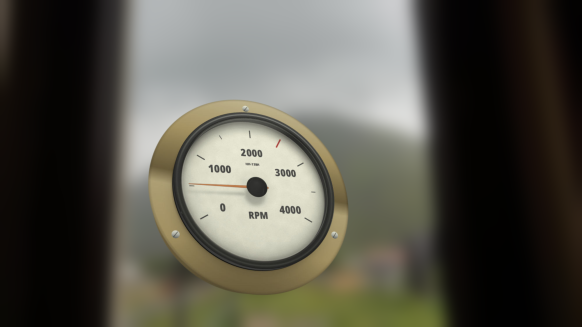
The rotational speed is rpm 500
